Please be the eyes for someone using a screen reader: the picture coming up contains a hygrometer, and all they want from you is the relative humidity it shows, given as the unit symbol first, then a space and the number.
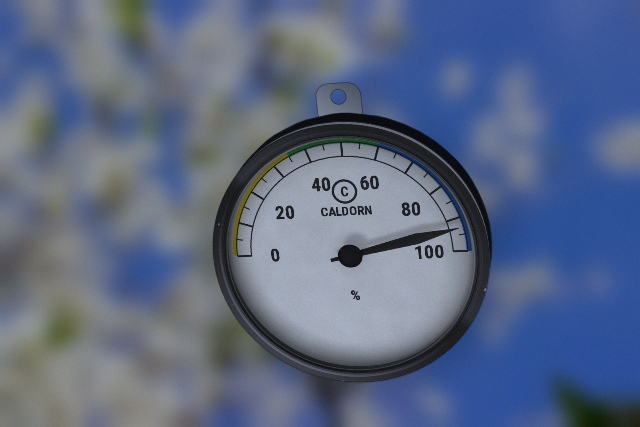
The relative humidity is % 92.5
